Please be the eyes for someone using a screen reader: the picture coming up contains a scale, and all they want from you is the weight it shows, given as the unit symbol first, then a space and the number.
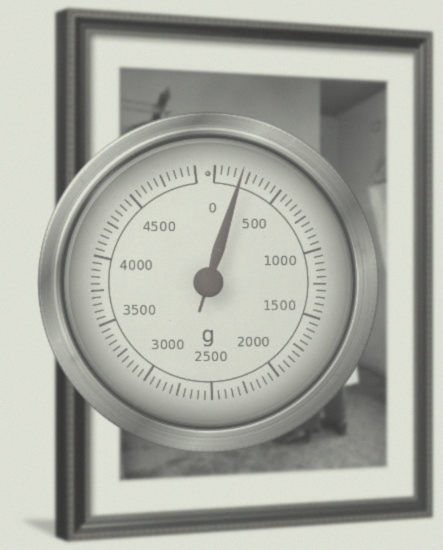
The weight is g 200
